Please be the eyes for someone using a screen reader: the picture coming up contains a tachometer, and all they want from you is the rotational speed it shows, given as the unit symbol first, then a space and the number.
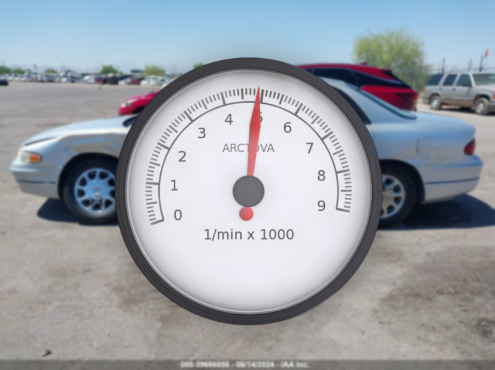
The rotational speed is rpm 4900
